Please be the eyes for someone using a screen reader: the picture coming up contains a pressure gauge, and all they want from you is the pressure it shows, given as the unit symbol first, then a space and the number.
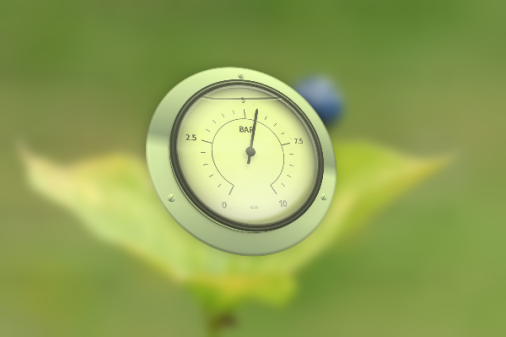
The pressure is bar 5.5
